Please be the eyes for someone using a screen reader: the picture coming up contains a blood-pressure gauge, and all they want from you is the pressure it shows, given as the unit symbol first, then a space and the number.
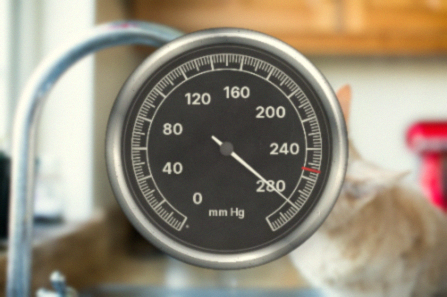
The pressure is mmHg 280
